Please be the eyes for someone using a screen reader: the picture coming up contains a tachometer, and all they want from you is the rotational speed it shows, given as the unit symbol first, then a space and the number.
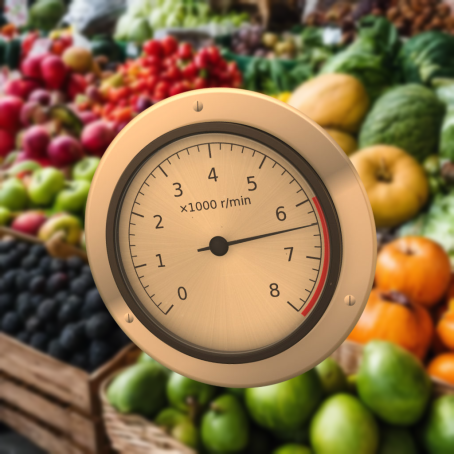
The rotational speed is rpm 6400
